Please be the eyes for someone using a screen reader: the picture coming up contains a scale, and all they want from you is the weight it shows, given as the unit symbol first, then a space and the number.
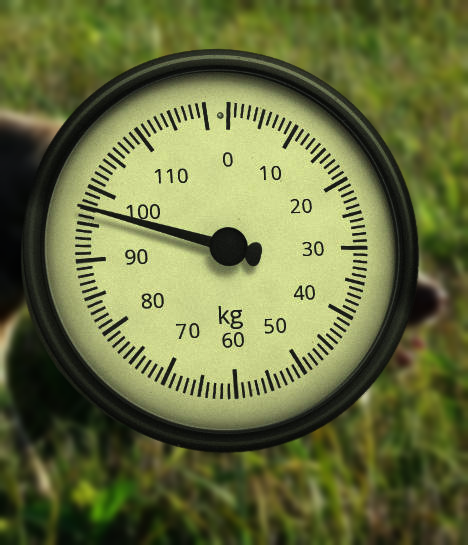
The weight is kg 97
